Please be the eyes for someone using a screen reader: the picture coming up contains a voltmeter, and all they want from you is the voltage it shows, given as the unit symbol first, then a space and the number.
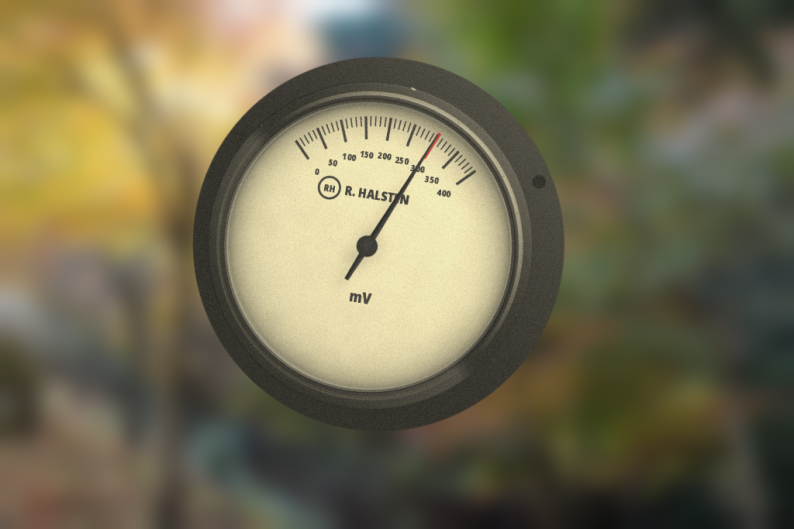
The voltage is mV 300
